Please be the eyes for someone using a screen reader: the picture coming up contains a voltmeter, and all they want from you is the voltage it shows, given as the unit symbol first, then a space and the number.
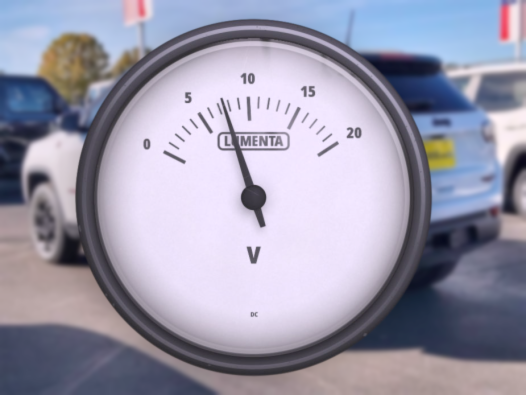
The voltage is V 7.5
